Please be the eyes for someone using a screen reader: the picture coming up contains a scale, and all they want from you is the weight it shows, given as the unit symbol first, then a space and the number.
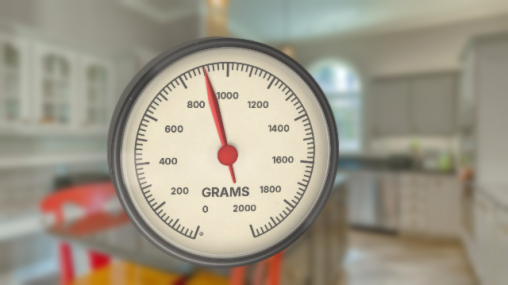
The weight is g 900
